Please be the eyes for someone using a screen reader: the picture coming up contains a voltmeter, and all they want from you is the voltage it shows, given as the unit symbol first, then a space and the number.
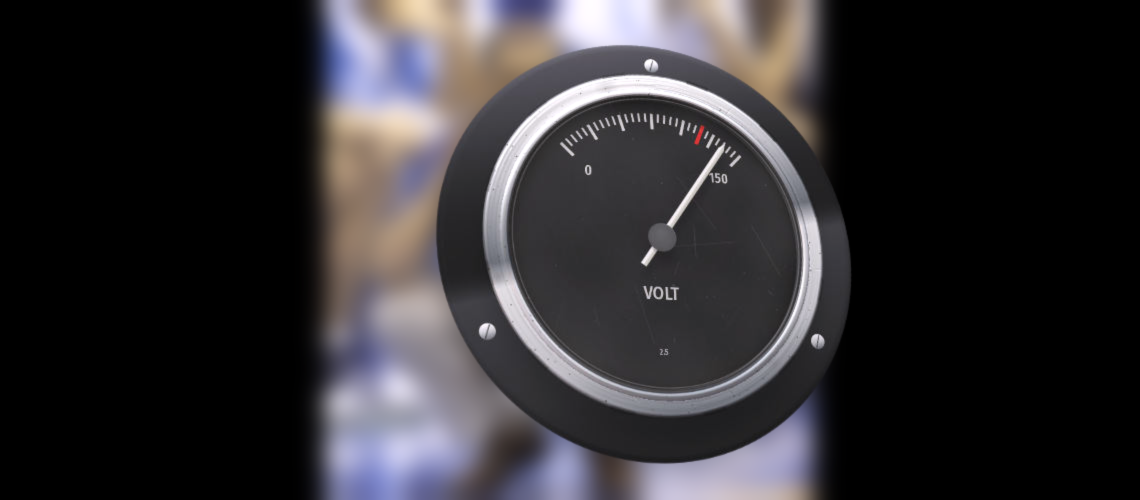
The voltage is V 135
